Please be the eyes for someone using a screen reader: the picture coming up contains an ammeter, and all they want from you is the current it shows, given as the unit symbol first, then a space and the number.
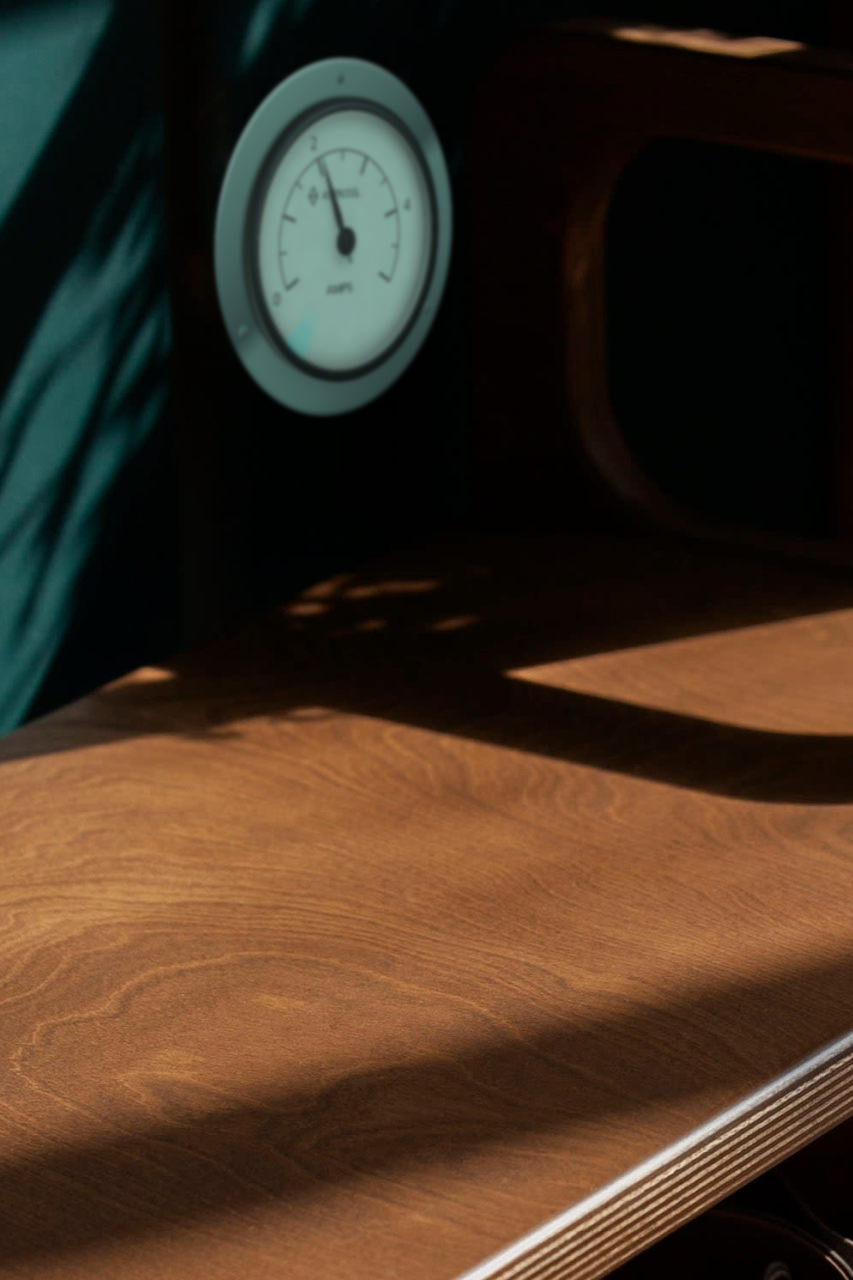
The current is A 2
